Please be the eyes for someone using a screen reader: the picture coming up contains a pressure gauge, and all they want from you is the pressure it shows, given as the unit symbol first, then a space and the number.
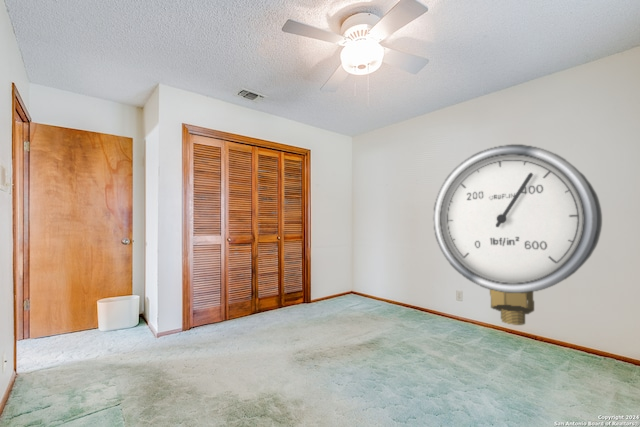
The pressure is psi 375
